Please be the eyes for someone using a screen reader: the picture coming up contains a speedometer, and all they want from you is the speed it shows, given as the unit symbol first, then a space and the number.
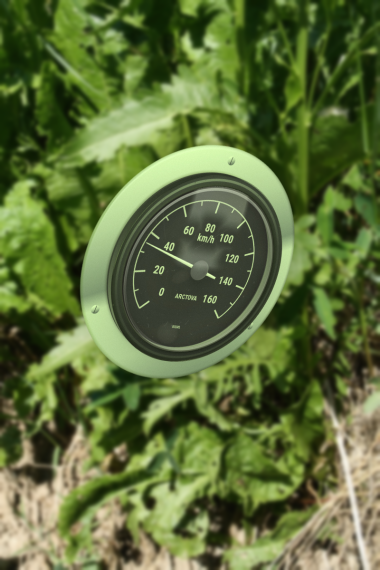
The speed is km/h 35
